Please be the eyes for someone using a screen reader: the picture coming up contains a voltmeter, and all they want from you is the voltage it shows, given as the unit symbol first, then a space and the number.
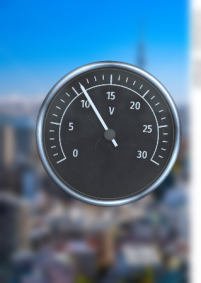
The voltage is V 11
